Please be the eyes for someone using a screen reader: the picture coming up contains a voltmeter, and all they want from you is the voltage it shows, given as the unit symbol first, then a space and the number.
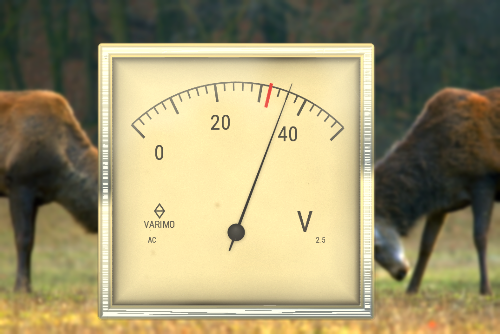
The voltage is V 36
